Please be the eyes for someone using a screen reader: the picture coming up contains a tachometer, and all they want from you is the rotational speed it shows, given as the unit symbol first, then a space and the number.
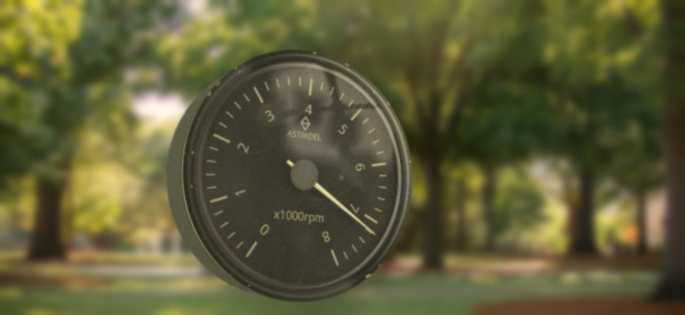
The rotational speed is rpm 7200
